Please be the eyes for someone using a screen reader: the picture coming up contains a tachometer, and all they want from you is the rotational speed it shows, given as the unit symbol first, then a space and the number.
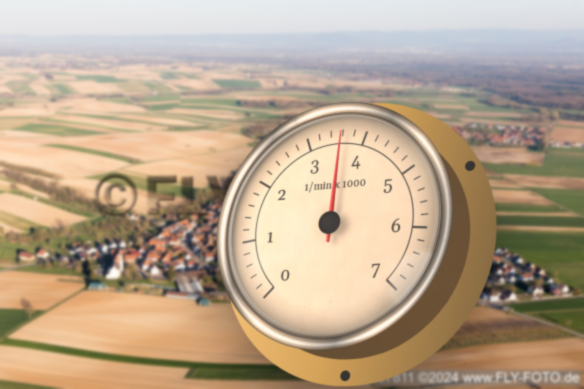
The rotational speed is rpm 3600
